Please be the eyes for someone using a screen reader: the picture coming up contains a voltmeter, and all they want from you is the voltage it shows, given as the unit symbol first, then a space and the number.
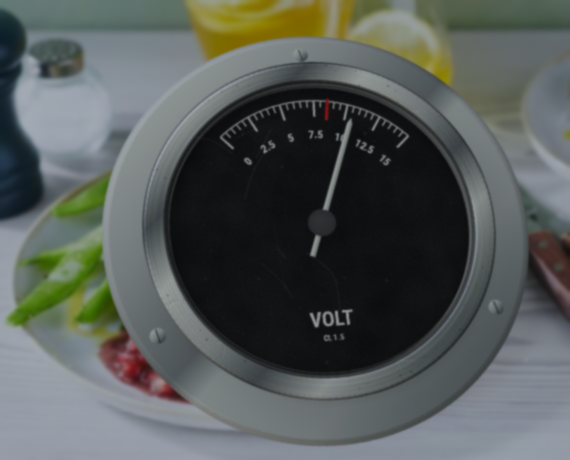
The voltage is V 10.5
